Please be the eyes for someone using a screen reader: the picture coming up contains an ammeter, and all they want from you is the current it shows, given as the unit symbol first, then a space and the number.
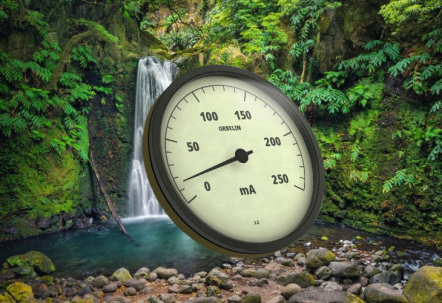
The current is mA 15
